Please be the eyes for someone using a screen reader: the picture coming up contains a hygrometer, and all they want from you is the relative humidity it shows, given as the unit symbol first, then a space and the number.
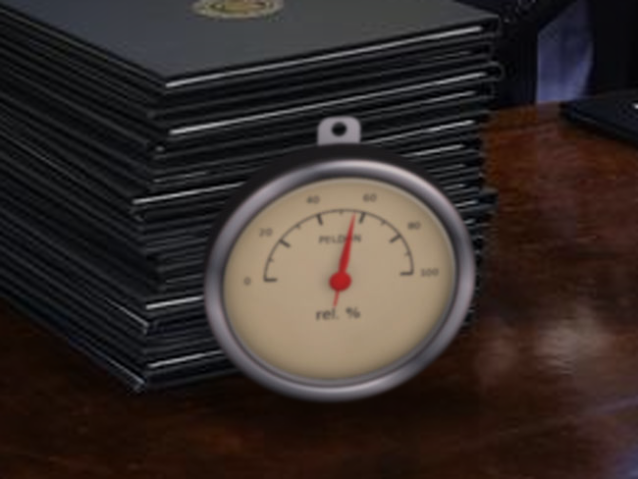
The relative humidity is % 55
